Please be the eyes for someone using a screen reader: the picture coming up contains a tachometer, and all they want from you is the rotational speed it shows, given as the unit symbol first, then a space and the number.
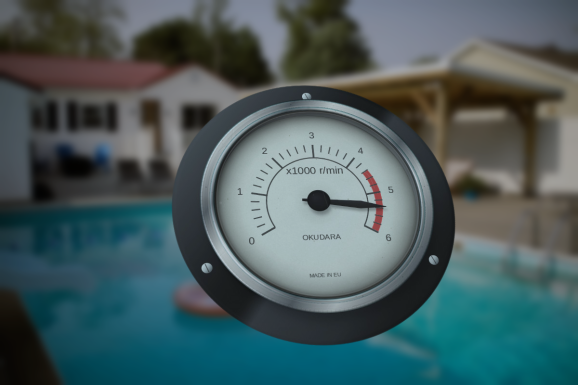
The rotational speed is rpm 5400
